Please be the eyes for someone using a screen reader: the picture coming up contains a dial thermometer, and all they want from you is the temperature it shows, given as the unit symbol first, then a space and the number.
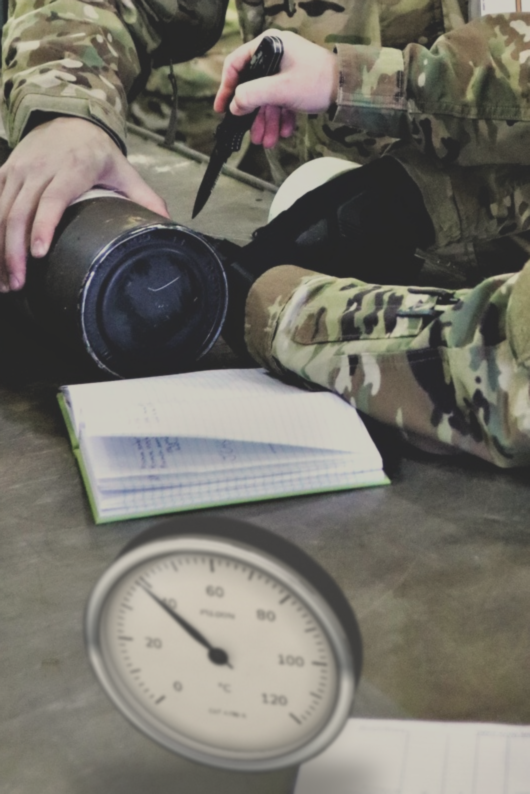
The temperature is °C 40
